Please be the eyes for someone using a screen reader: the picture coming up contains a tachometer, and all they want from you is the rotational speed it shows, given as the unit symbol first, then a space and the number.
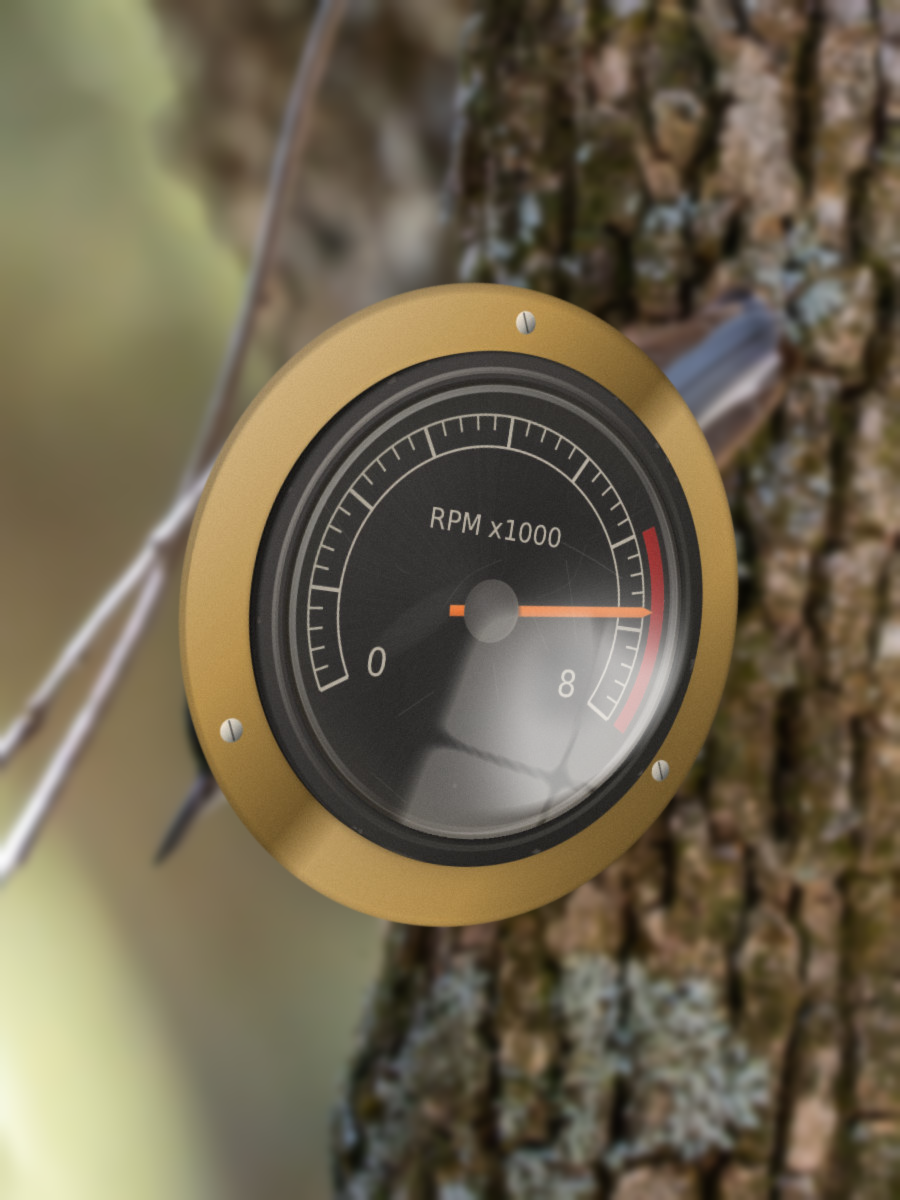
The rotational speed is rpm 6800
